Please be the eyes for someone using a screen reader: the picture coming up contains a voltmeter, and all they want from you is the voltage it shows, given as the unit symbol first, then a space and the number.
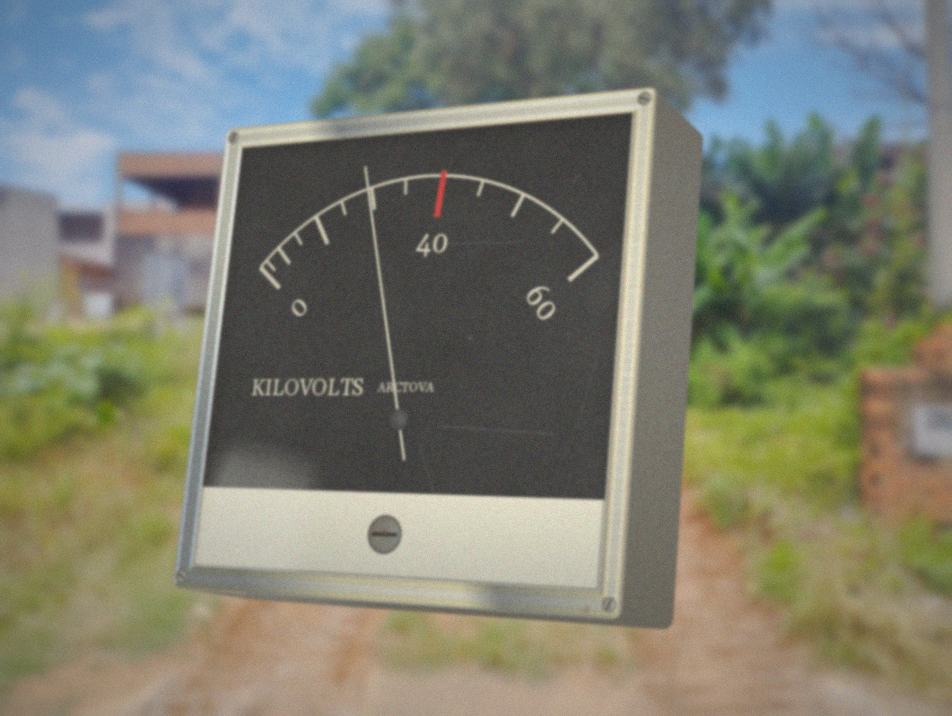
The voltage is kV 30
